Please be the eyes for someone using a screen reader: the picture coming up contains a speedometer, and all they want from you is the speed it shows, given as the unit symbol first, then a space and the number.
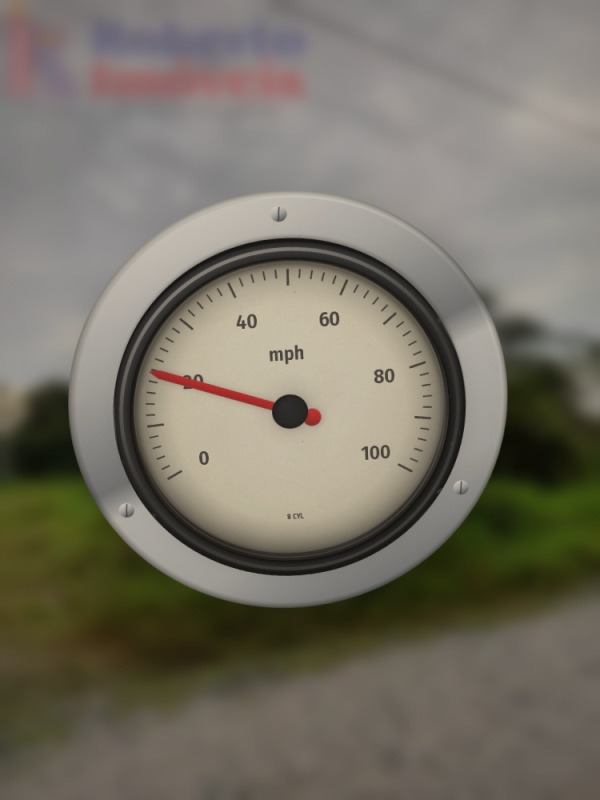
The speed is mph 20
